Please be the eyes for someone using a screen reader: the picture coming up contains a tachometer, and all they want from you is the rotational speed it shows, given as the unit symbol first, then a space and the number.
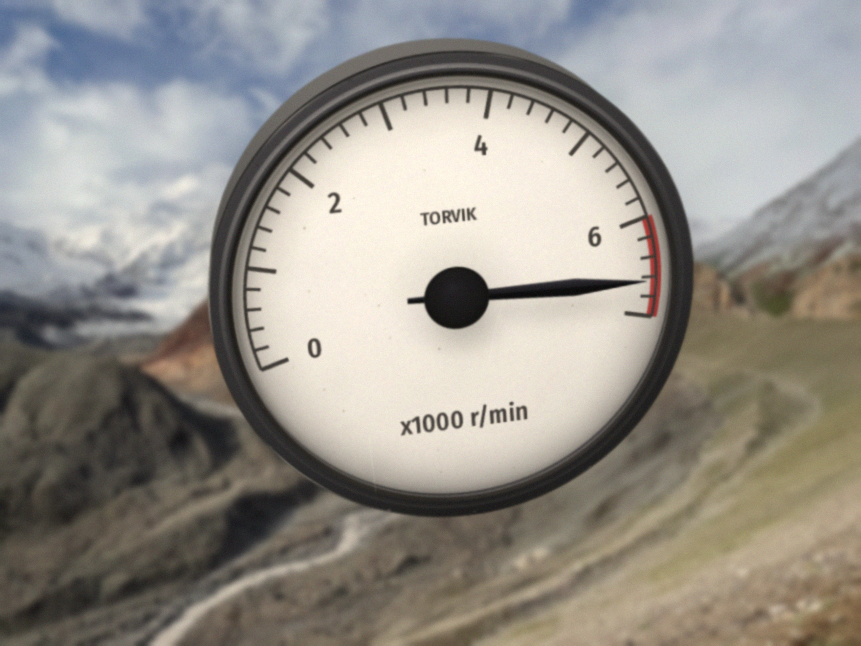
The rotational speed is rpm 6600
